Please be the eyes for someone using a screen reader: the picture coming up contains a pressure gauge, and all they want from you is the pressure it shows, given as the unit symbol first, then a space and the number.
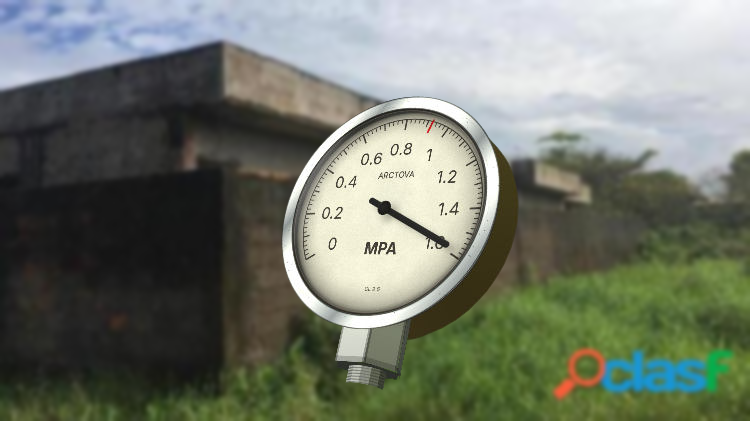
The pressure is MPa 1.58
